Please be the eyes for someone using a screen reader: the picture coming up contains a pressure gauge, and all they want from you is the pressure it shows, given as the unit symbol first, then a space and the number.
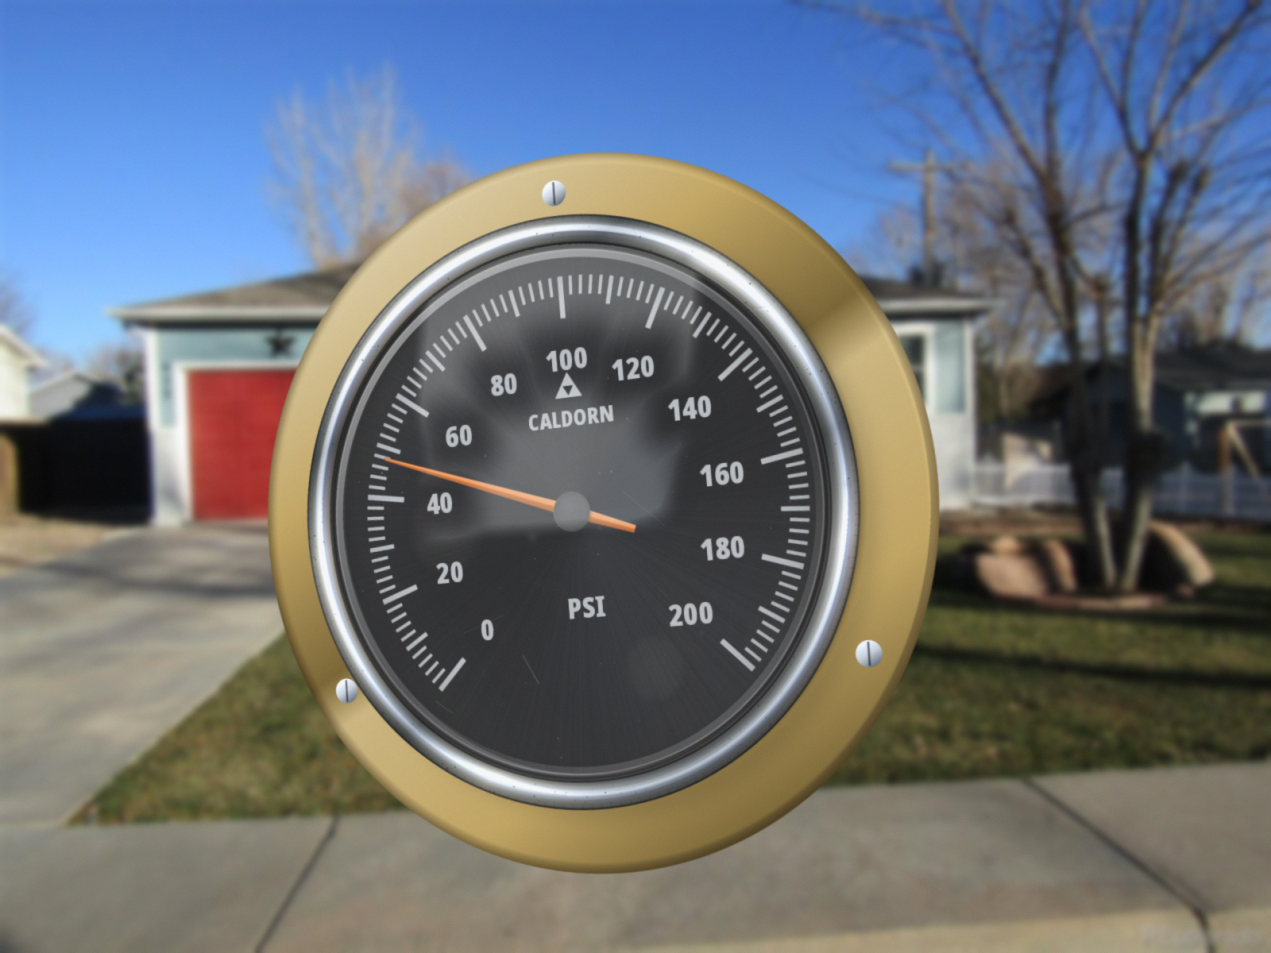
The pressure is psi 48
